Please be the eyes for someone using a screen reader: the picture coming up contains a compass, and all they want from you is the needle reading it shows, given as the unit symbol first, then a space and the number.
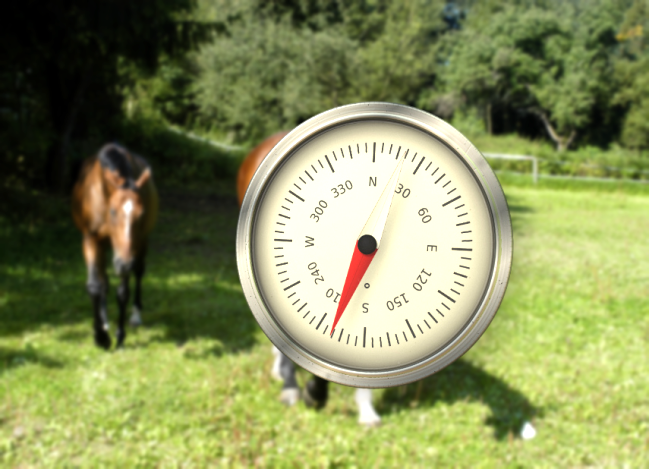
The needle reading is ° 200
